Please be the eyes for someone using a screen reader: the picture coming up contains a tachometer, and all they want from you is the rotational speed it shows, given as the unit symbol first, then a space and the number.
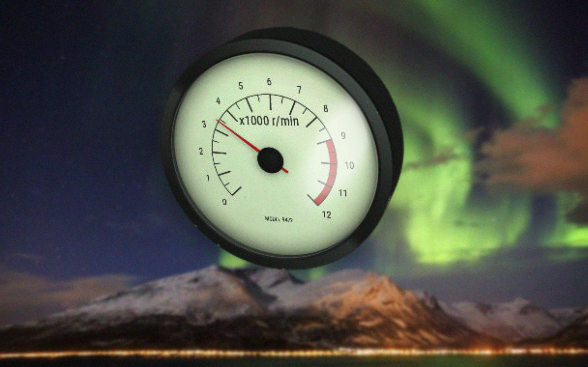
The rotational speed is rpm 3500
